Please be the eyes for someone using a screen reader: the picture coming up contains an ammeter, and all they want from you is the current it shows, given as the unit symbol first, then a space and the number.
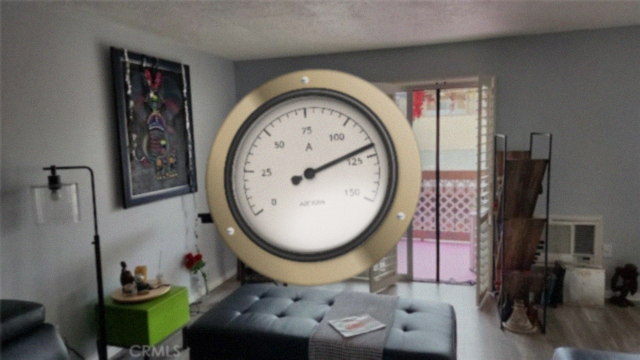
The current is A 120
